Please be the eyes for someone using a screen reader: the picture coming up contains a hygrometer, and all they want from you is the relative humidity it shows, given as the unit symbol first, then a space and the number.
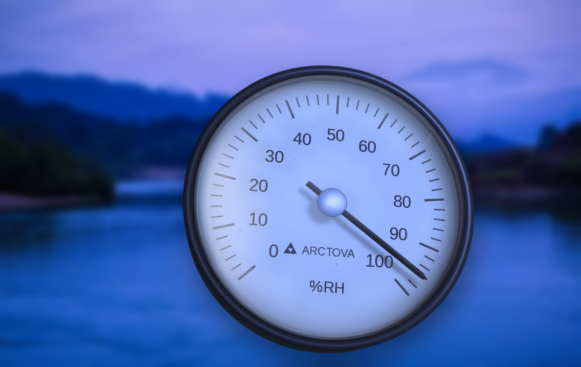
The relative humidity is % 96
